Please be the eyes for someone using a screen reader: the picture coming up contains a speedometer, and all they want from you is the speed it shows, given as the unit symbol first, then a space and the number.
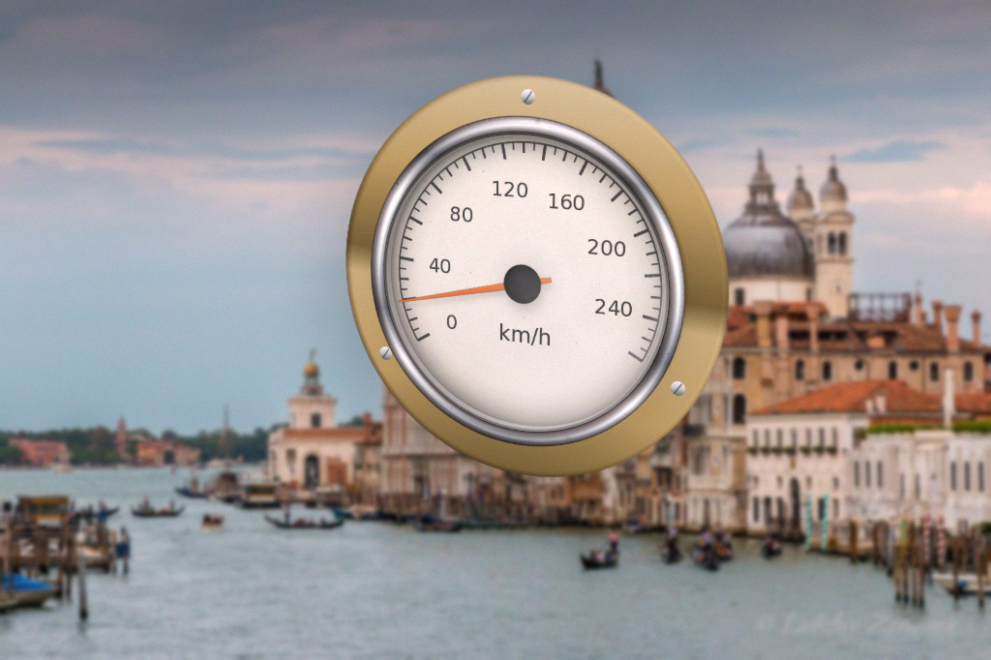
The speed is km/h 20
